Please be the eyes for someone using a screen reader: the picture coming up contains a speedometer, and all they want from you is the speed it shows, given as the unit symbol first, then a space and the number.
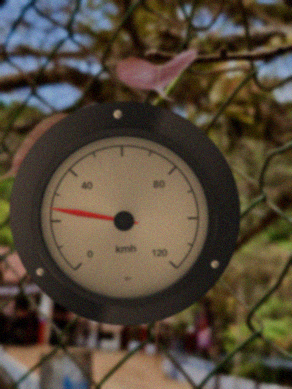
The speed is km/h 25
